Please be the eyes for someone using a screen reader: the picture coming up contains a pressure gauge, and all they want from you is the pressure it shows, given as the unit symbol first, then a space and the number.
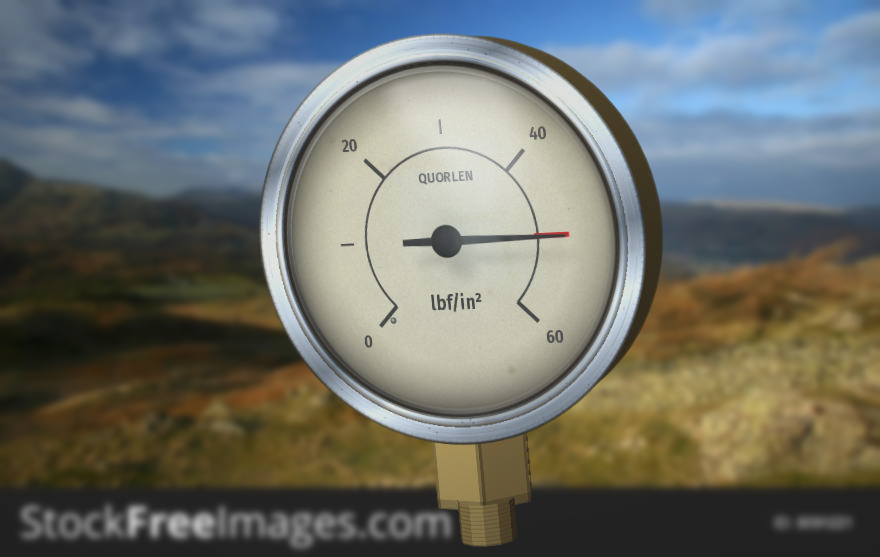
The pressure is psi 50
